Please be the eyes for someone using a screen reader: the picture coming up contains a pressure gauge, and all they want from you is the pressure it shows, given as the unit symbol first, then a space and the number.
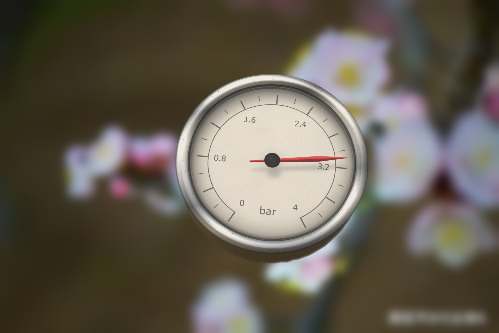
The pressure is bar 3.1
